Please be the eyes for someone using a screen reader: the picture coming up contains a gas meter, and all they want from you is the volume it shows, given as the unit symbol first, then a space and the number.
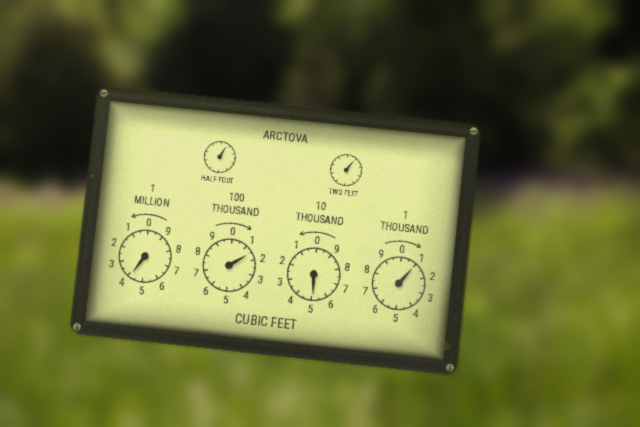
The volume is ft³ 415100
